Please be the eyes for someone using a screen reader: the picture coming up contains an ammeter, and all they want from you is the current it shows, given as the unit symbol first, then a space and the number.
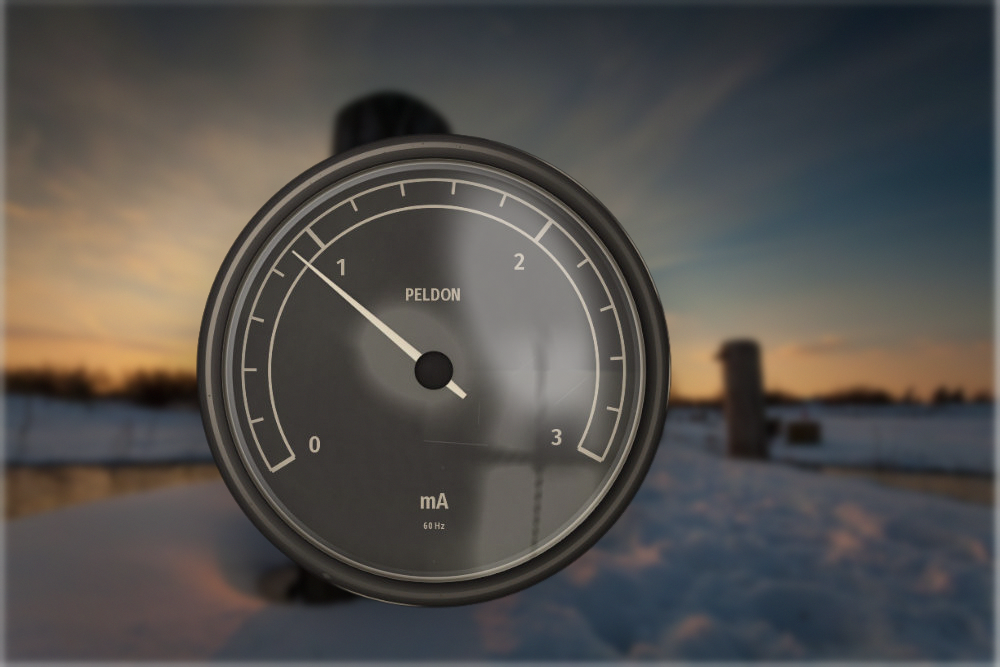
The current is mA 0.9
